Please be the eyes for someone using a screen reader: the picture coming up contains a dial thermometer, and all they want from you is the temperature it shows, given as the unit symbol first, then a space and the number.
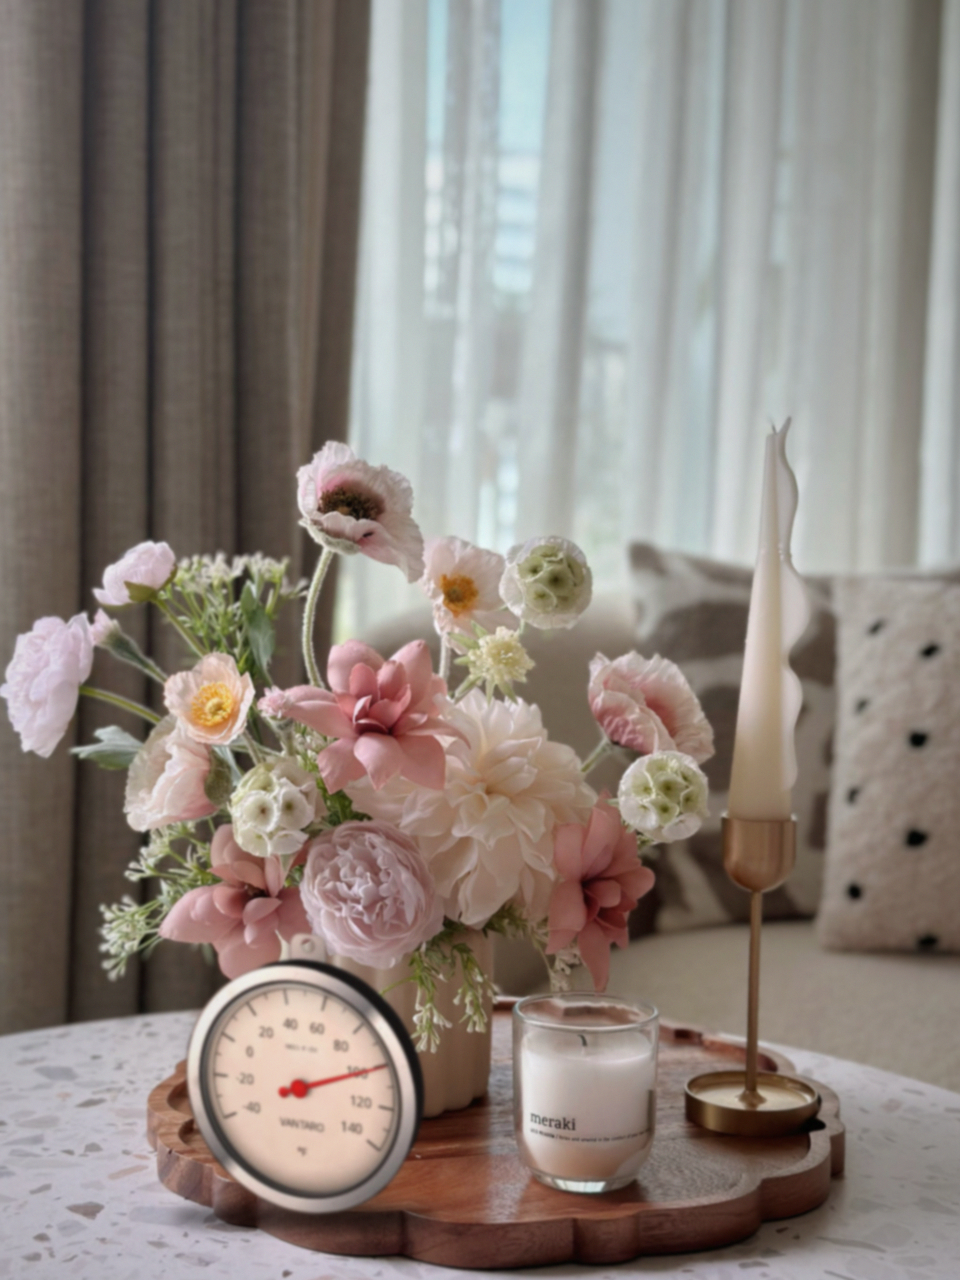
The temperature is °F 100
